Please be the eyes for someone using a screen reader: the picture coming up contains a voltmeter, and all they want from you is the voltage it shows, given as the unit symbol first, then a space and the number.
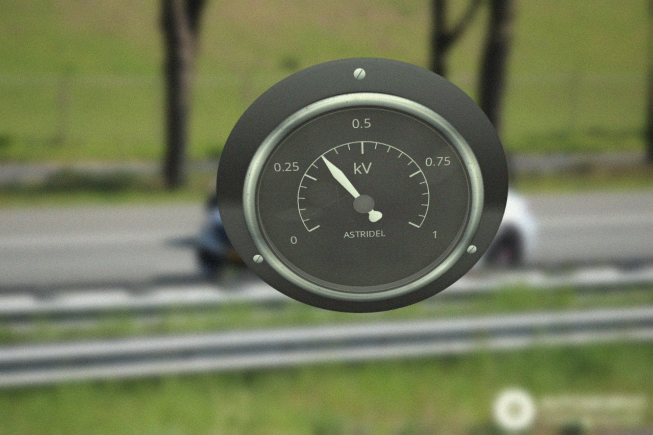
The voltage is kV 0.35
